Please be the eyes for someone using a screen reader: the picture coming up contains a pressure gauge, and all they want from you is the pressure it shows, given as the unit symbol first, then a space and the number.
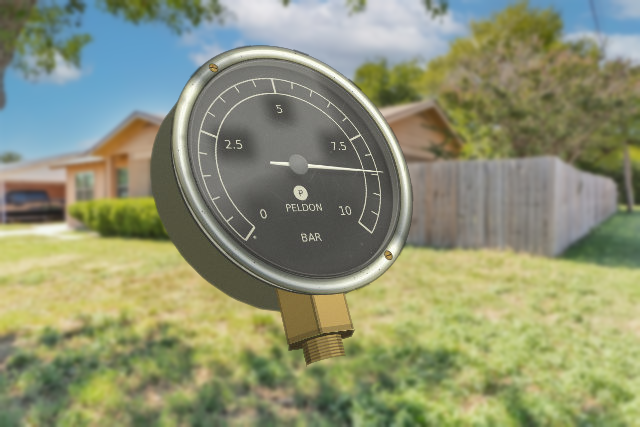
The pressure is bar 8.5
